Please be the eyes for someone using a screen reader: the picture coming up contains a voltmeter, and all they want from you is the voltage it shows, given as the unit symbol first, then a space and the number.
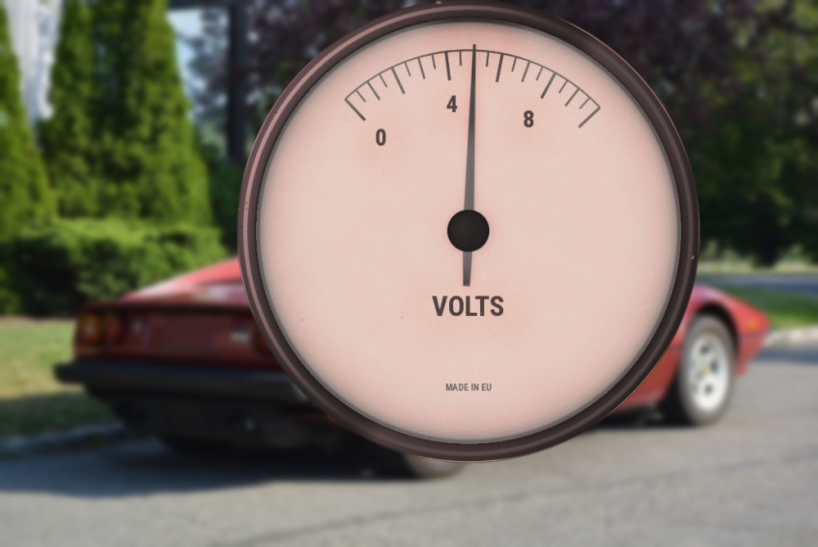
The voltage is V 5
